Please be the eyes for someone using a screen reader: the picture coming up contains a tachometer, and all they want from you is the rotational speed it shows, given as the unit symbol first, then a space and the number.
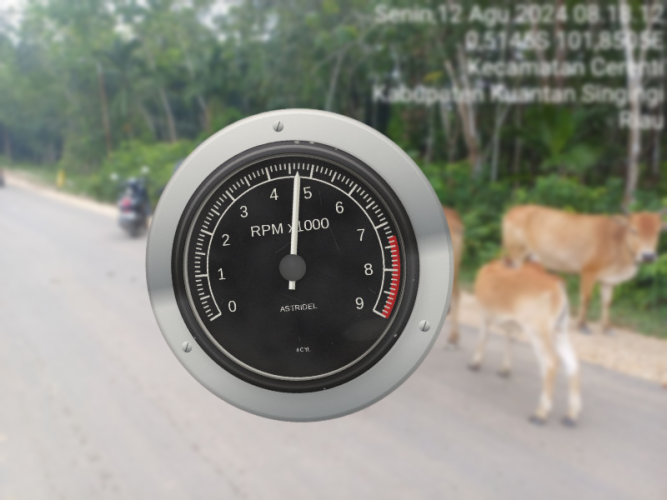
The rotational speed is rpm 4700
